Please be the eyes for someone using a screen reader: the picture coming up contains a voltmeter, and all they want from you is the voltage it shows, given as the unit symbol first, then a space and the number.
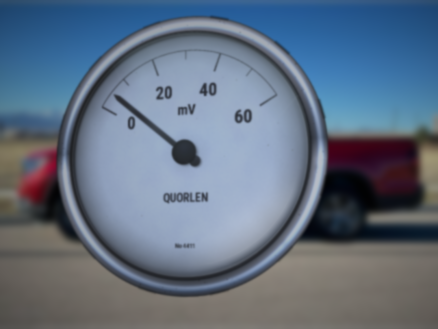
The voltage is mV 5
